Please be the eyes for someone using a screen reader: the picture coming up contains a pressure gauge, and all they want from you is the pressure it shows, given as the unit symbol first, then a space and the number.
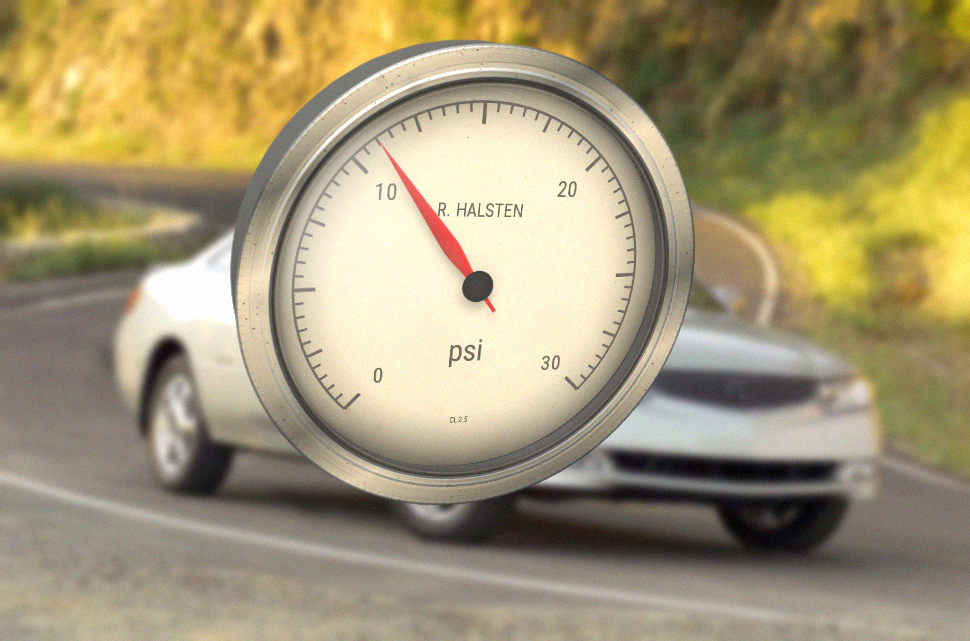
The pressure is psi 11
